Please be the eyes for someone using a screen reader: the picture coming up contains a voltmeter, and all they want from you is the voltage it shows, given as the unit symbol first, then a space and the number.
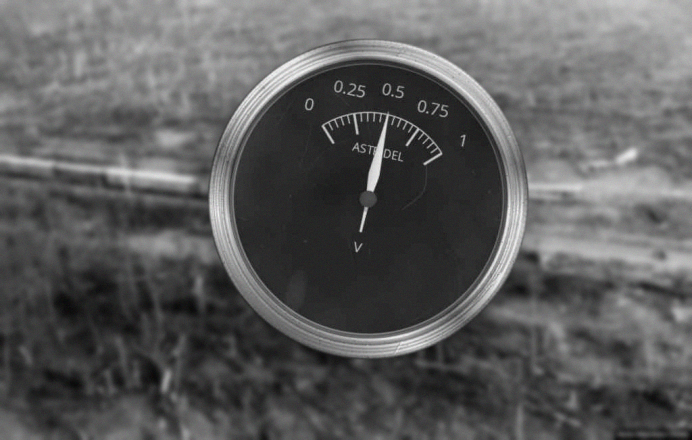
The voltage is V 0.5
